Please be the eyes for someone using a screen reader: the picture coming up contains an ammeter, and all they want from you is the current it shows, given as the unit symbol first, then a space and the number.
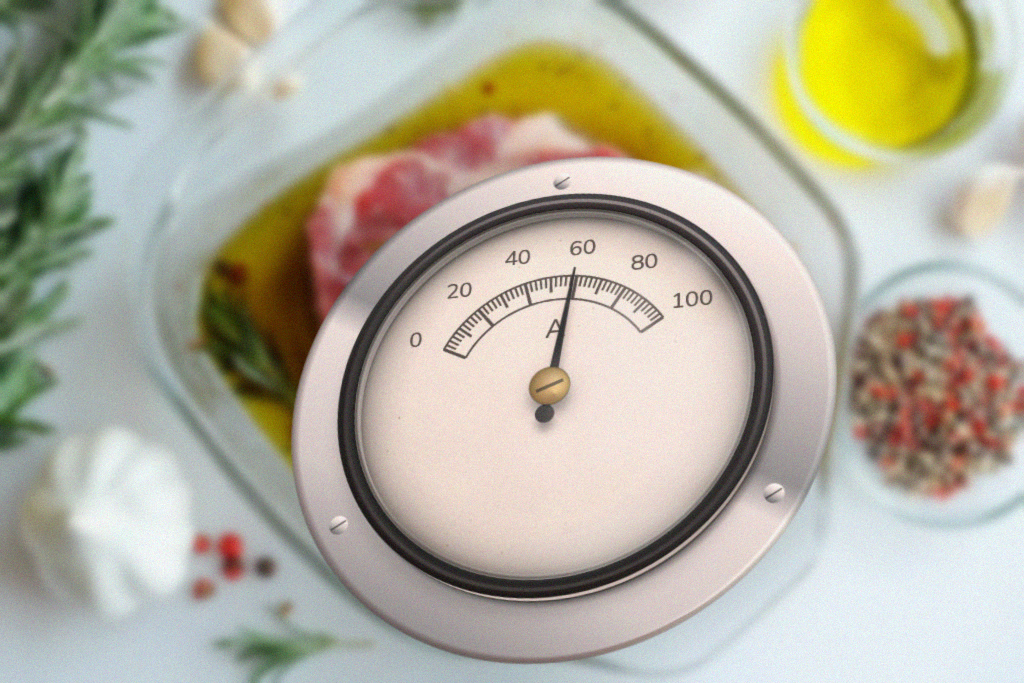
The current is A 60
